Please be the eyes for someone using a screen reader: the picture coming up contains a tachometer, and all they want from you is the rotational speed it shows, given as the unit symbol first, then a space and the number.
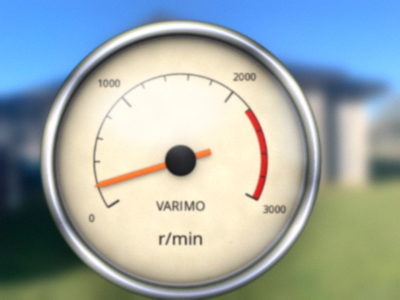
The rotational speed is rpm 200
